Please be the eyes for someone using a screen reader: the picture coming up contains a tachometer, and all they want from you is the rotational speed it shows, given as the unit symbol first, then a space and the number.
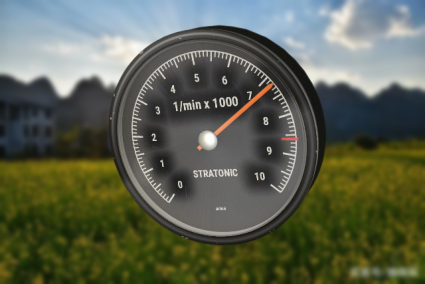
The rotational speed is rpm 7200
